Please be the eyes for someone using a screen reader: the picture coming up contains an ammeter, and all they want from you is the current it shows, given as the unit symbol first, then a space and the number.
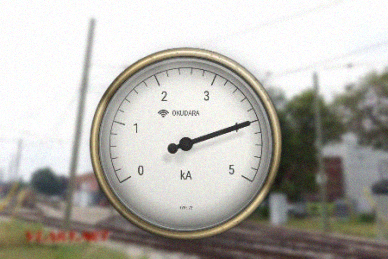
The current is kA 4
